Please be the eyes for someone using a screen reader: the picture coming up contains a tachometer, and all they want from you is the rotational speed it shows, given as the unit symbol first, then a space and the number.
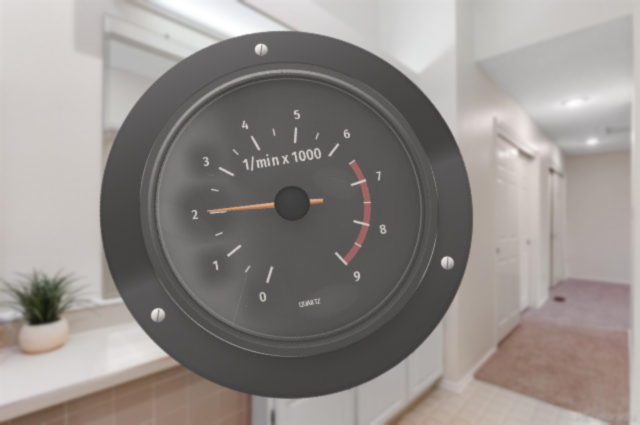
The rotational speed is rpm 2000
